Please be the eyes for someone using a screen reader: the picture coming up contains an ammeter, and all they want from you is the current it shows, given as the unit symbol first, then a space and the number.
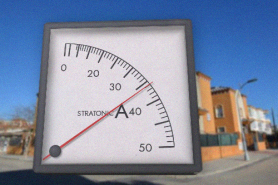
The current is A 36
